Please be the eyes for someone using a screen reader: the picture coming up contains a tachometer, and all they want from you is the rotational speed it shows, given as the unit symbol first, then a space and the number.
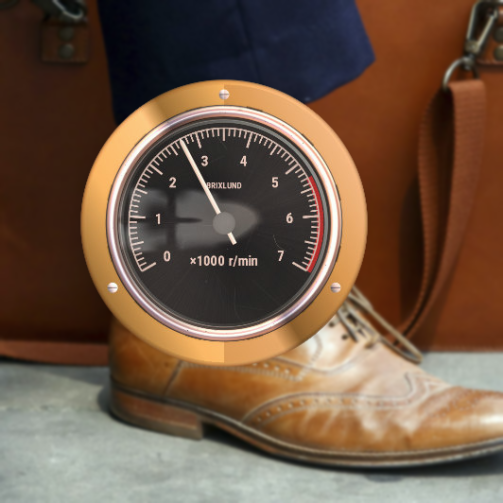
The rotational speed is rpm 2700
